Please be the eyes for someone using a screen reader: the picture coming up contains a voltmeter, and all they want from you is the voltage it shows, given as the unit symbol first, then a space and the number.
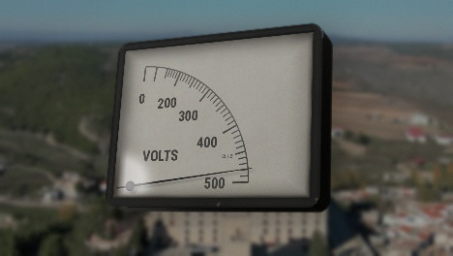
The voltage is V 480
